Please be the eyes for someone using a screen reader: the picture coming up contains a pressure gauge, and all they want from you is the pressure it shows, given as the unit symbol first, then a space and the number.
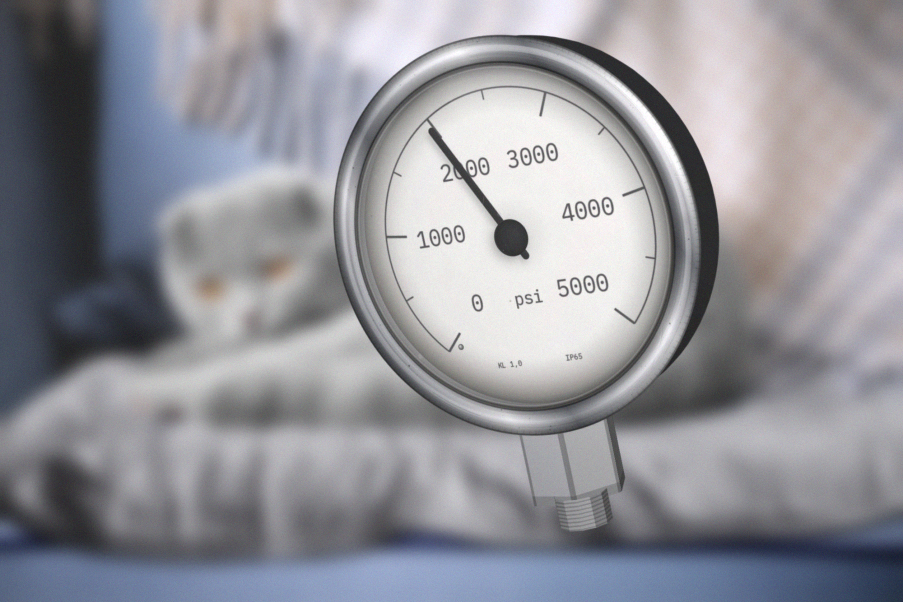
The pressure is psi 2000
